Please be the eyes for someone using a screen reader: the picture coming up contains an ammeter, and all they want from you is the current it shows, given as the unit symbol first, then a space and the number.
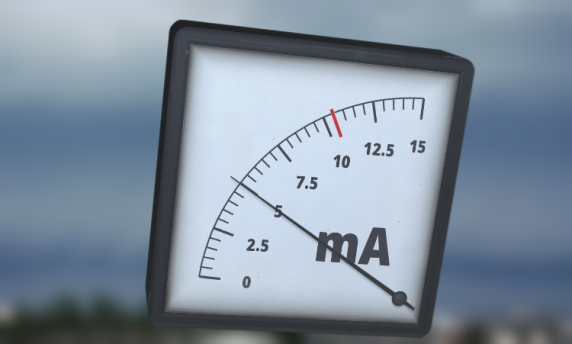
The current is mA 5
